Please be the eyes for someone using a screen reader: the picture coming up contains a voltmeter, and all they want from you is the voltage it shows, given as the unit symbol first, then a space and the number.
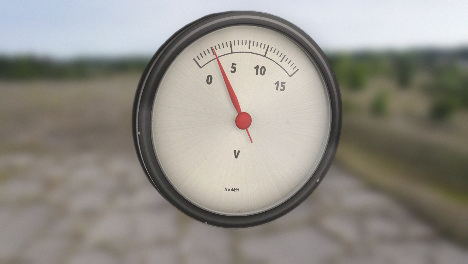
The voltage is V 2.5
